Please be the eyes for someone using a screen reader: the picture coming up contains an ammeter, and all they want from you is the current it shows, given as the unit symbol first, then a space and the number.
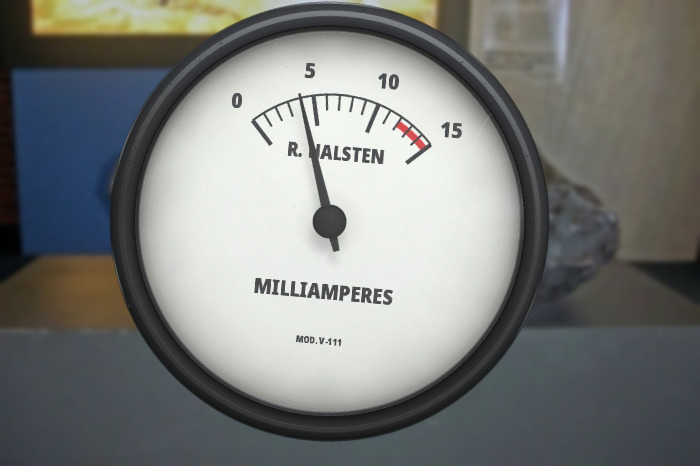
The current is mA 4
